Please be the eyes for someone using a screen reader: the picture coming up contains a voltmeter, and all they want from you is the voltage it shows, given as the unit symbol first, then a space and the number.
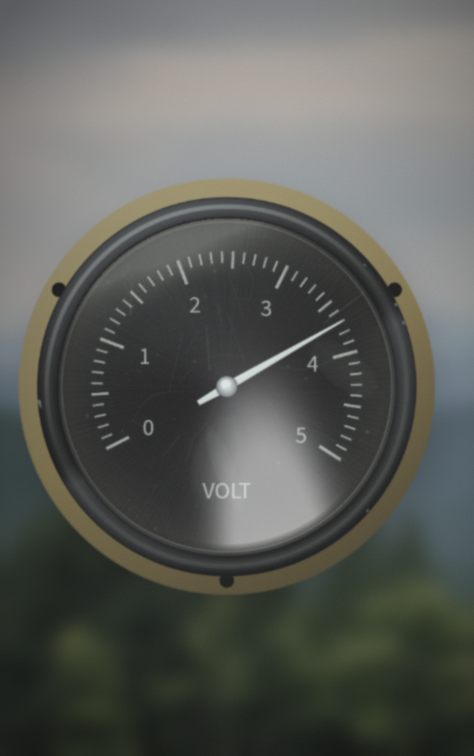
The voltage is V 3.7
